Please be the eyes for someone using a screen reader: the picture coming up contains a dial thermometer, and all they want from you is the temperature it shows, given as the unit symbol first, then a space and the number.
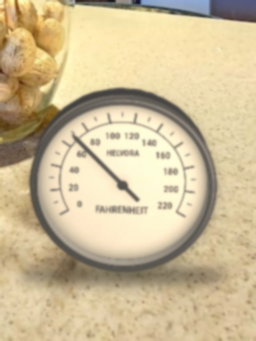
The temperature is °F 70
